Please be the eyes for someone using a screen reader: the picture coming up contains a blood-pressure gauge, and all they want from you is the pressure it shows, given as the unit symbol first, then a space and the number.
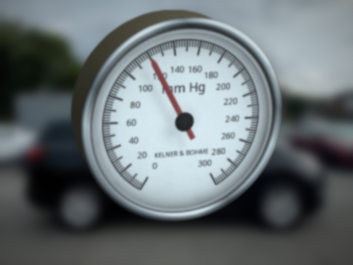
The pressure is mmHg 120
